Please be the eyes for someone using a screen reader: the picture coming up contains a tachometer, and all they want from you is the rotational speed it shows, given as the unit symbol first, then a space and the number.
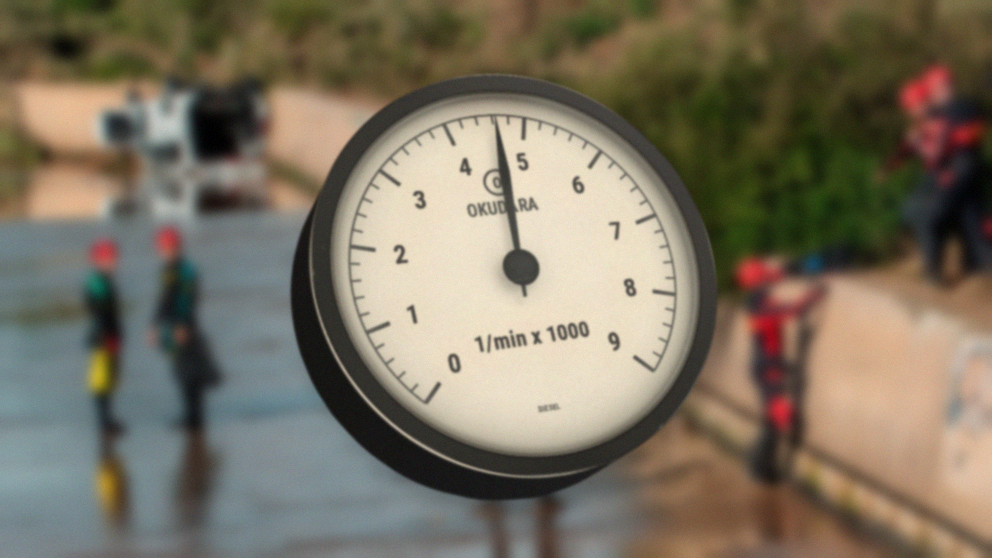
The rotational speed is rpm 4600
